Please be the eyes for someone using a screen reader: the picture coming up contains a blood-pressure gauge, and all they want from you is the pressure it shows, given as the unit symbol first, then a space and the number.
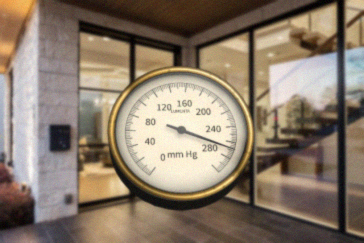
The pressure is mmHg 270
